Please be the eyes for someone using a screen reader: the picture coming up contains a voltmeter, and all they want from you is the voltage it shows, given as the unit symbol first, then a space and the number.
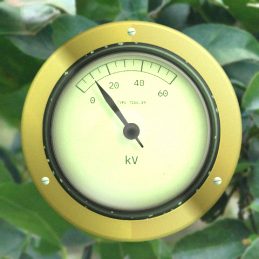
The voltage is kV 10
